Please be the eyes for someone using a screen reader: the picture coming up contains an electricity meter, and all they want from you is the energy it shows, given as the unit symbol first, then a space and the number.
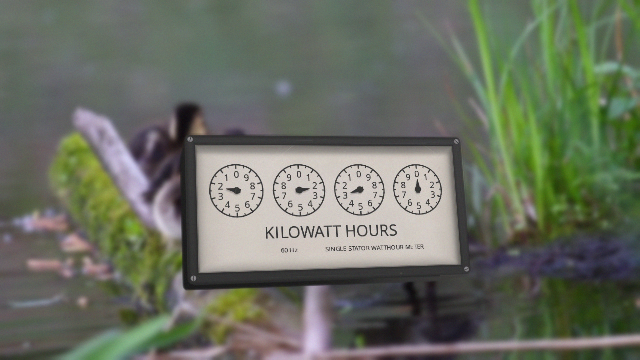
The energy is kWh 2230
